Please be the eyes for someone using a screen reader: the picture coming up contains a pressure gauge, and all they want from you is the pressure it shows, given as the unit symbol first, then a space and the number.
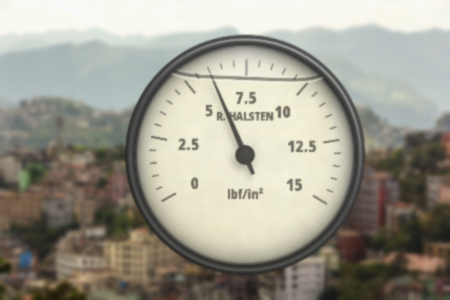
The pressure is psi 6
